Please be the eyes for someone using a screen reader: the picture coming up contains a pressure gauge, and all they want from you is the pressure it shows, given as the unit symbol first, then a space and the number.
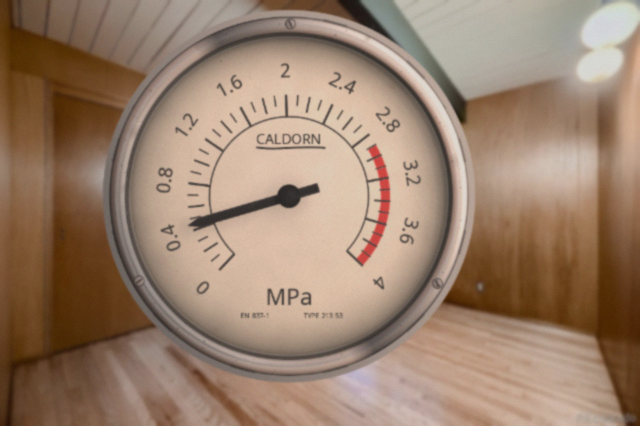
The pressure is MPa 0.45
